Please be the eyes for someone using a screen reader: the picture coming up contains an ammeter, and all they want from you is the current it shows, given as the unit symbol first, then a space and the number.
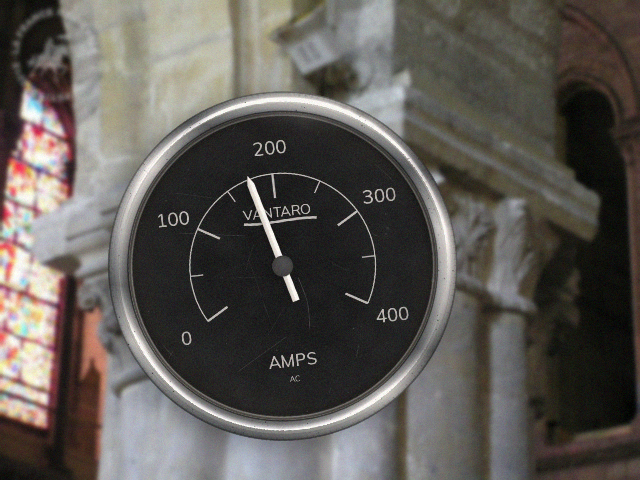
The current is A 175
